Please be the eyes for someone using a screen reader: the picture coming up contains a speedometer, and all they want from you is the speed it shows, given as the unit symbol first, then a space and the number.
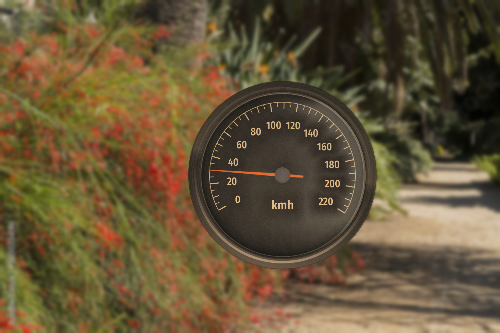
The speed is km/h 30
